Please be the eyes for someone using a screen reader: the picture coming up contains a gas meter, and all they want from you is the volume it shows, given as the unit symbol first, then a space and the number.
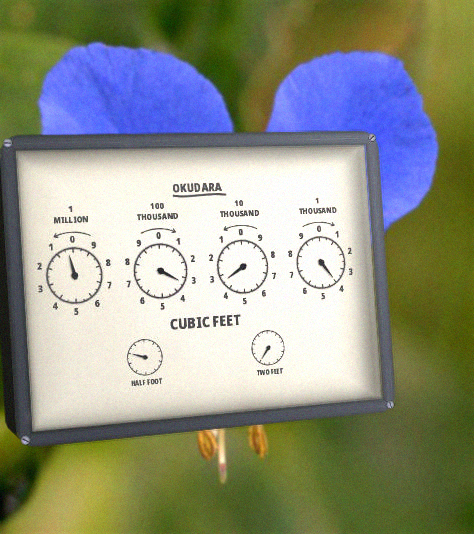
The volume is ft³ 33400
